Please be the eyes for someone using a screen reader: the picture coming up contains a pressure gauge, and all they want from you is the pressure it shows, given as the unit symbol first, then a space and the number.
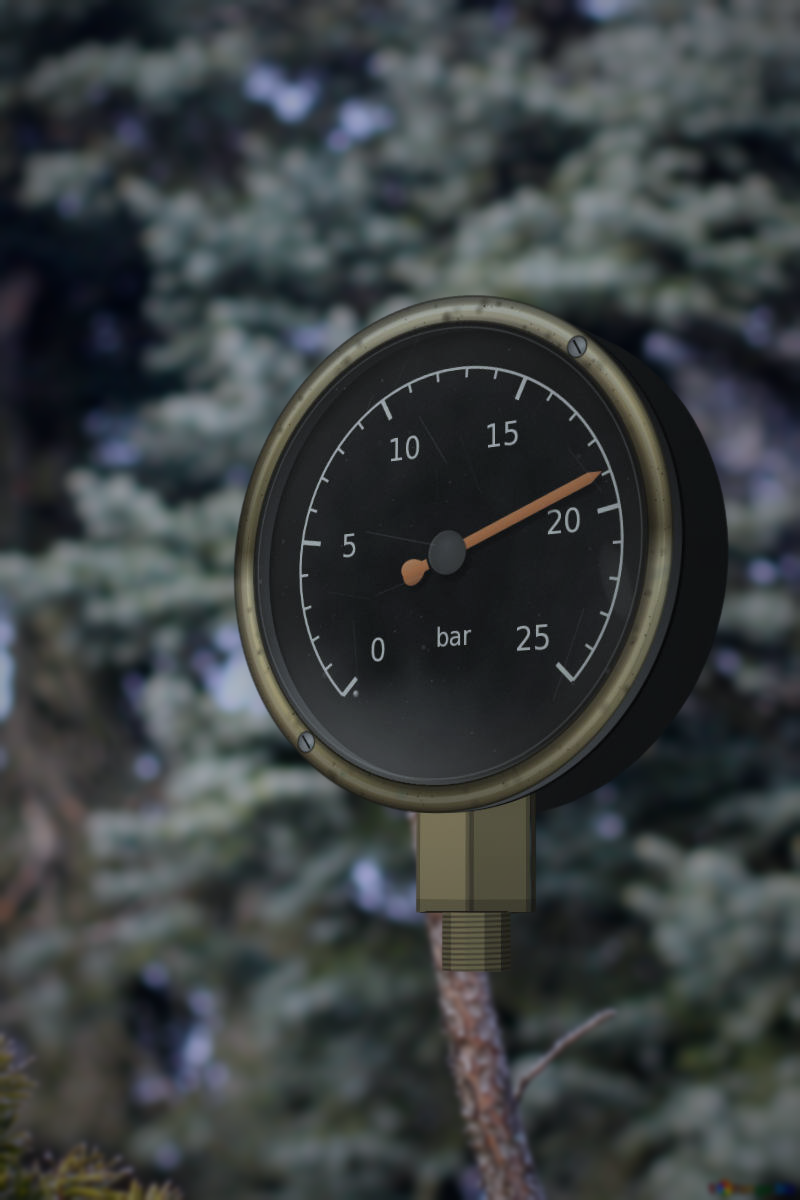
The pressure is bar 19
